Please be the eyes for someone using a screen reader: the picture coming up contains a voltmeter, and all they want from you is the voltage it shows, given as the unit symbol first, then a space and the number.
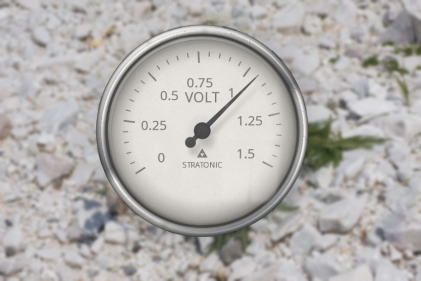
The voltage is V 1.05
